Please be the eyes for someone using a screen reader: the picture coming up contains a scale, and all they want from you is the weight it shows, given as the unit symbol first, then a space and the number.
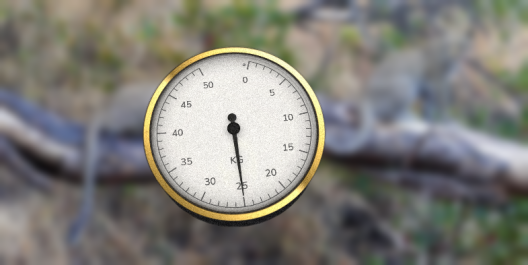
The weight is kg 25
